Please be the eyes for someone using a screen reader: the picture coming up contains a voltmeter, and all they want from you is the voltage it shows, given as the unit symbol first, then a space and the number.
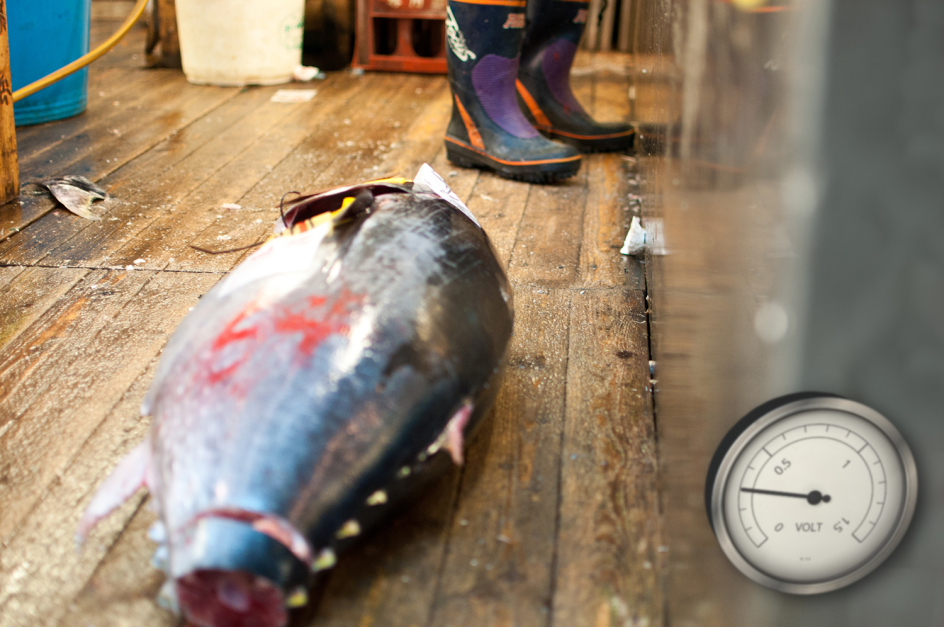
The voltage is V 0.3
